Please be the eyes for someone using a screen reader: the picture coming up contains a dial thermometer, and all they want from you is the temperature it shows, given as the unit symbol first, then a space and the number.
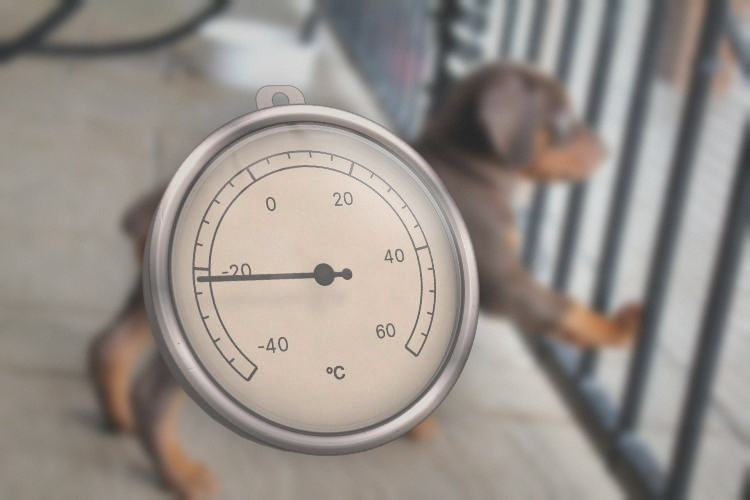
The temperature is °C -22
